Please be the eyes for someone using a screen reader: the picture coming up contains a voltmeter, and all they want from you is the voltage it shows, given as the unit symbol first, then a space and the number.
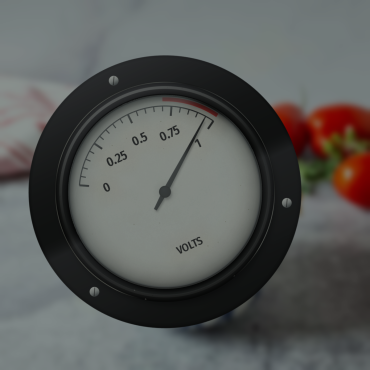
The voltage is V 0.95
